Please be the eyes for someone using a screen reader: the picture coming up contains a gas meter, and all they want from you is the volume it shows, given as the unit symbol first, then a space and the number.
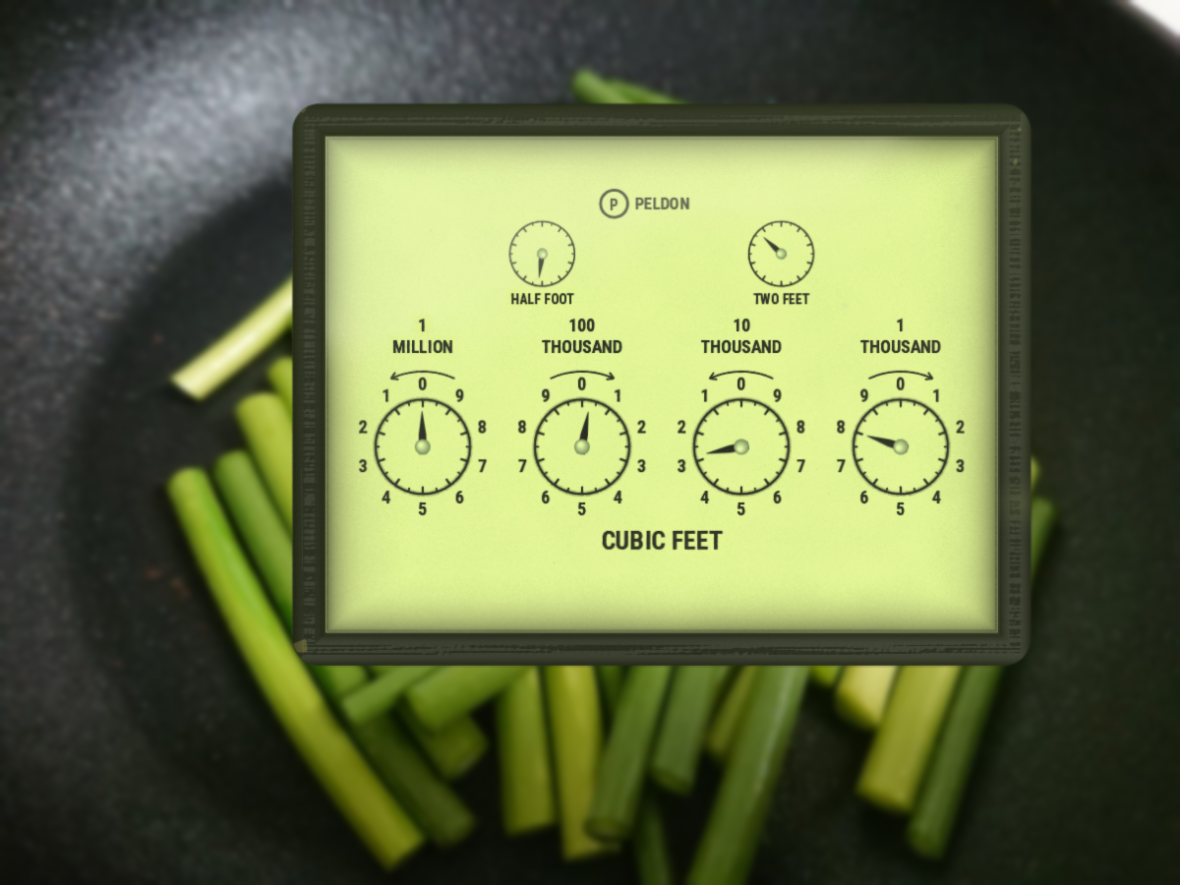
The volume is ft³ 2800
